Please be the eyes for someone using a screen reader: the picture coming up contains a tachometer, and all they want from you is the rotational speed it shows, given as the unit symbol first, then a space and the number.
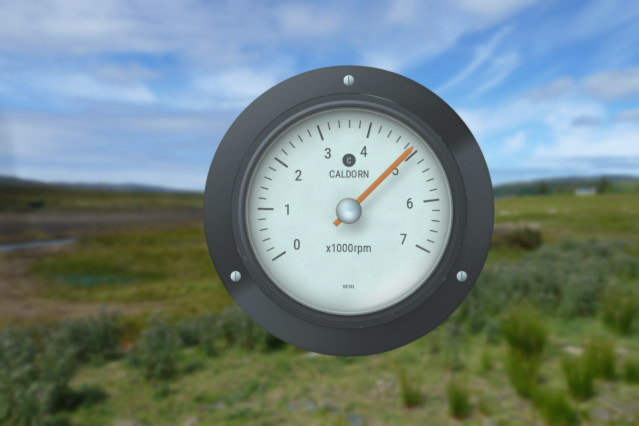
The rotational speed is rpm 4900
